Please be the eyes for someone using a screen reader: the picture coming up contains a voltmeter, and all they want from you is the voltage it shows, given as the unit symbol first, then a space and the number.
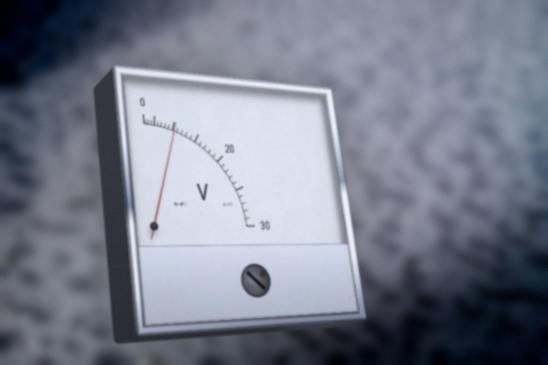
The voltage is V 10
